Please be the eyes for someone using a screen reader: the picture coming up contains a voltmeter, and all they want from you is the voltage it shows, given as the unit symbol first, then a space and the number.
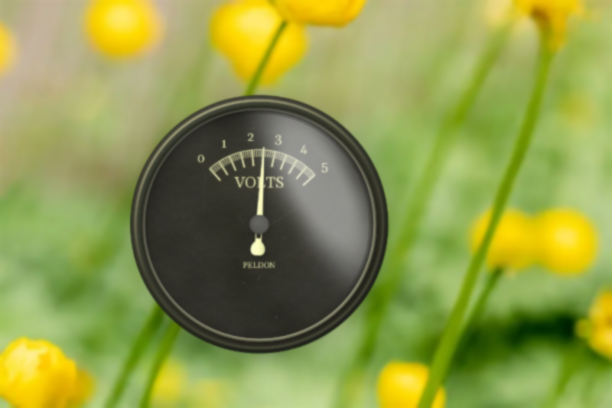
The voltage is V 2.5
